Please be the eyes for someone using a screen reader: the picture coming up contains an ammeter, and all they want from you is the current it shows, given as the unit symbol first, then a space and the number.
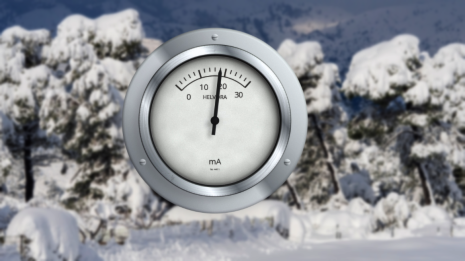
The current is mA 18
